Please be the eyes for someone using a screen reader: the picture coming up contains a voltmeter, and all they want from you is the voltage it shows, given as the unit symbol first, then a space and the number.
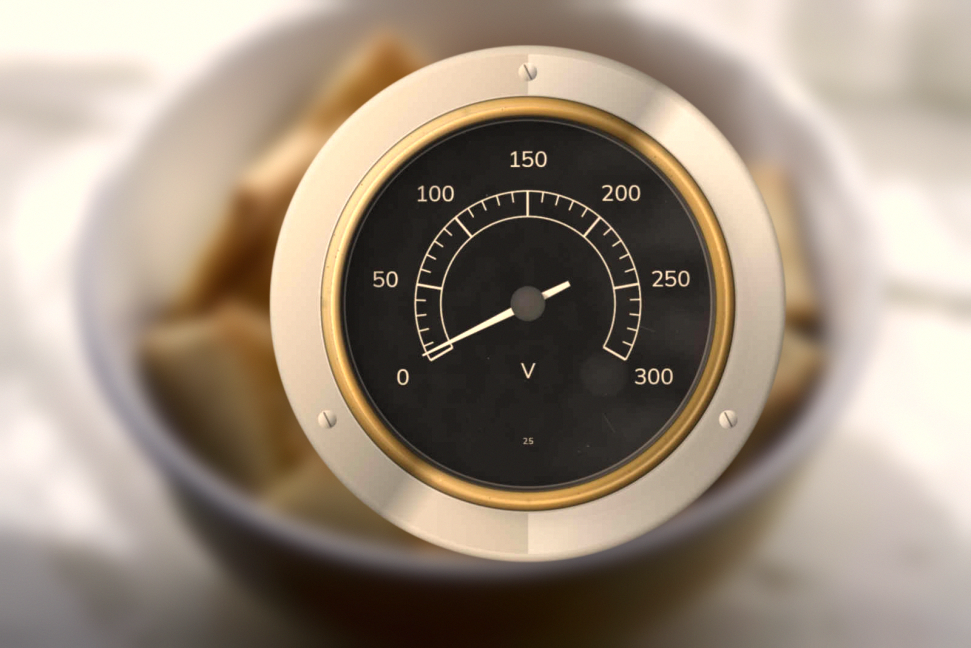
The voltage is V 5
